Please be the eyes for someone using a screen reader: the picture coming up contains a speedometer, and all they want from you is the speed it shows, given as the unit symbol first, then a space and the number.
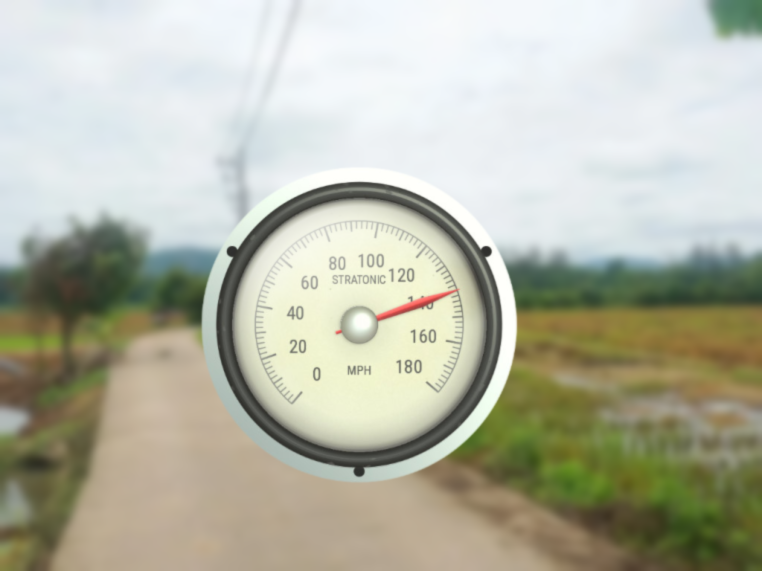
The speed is mph 140
